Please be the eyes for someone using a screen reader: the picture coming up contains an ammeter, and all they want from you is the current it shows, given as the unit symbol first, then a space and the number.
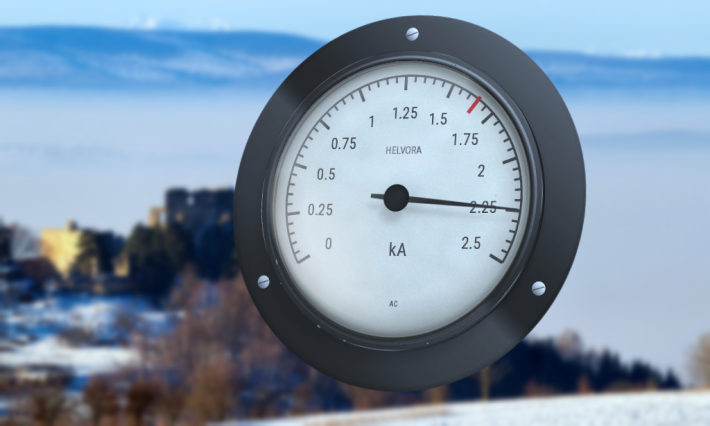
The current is kA 2.25
